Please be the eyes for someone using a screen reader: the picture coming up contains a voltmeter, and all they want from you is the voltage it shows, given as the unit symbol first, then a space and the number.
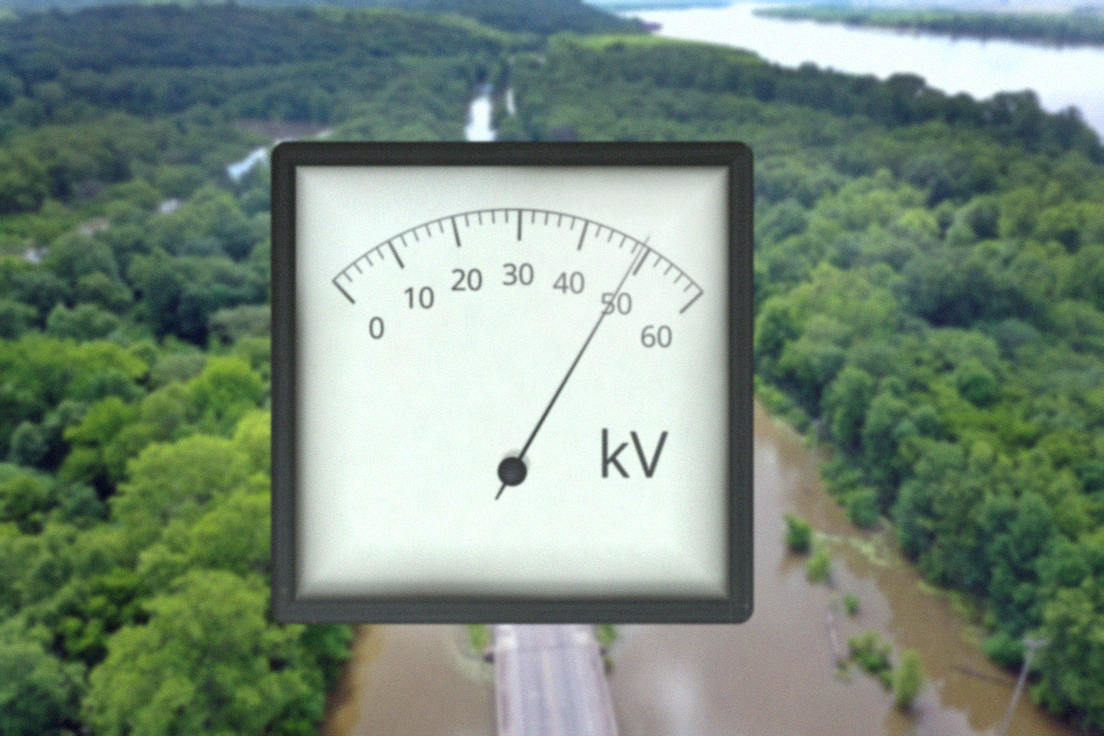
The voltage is kV 49
